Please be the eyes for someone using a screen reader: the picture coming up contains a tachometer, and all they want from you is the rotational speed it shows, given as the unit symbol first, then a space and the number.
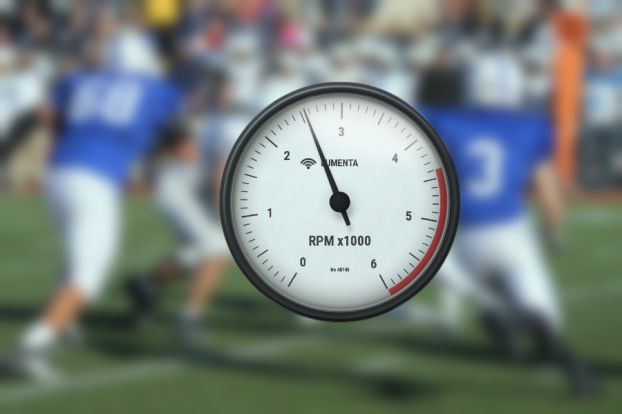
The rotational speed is rpm 2550
